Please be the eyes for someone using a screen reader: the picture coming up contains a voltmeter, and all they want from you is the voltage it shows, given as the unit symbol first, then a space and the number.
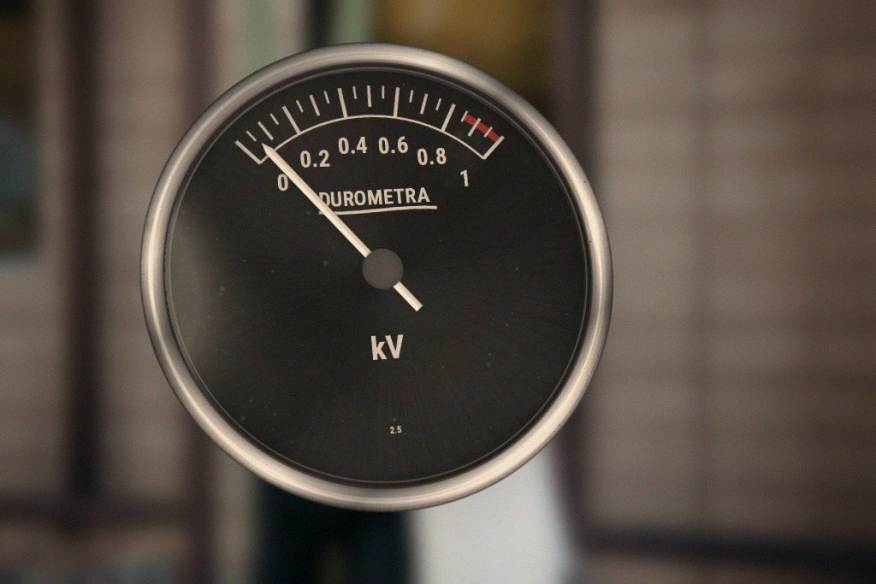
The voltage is kV 0.05
